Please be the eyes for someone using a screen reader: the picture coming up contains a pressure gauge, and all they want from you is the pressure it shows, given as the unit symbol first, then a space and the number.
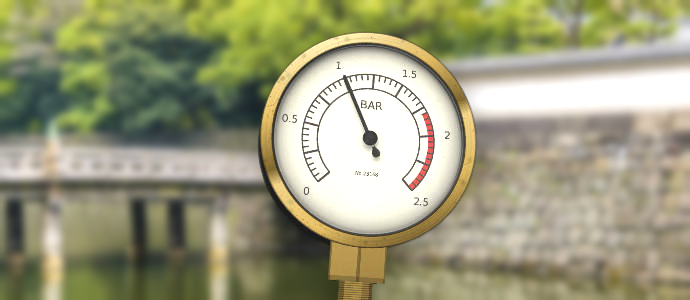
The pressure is bar 1
